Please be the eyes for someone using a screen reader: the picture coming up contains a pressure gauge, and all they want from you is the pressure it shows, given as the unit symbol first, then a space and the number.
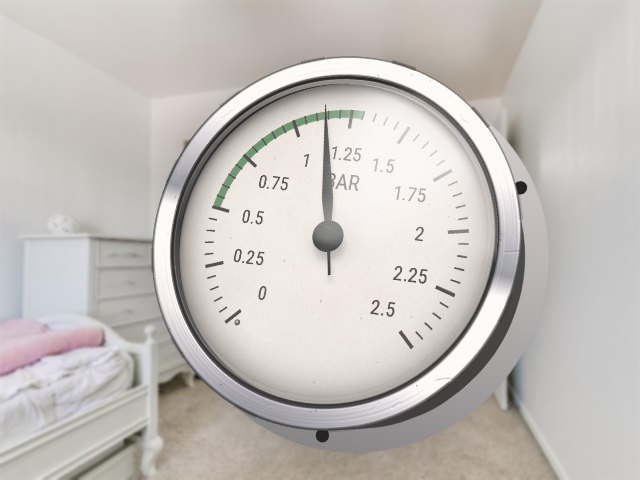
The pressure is bar 1.15
